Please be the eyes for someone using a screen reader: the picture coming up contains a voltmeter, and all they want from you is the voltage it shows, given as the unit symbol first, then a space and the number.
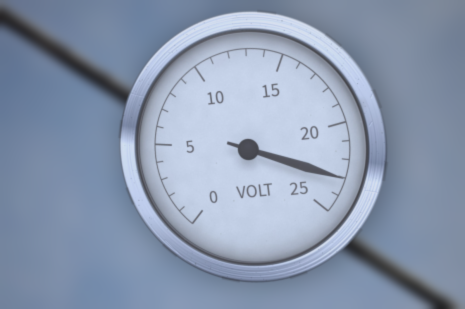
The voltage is V 23
